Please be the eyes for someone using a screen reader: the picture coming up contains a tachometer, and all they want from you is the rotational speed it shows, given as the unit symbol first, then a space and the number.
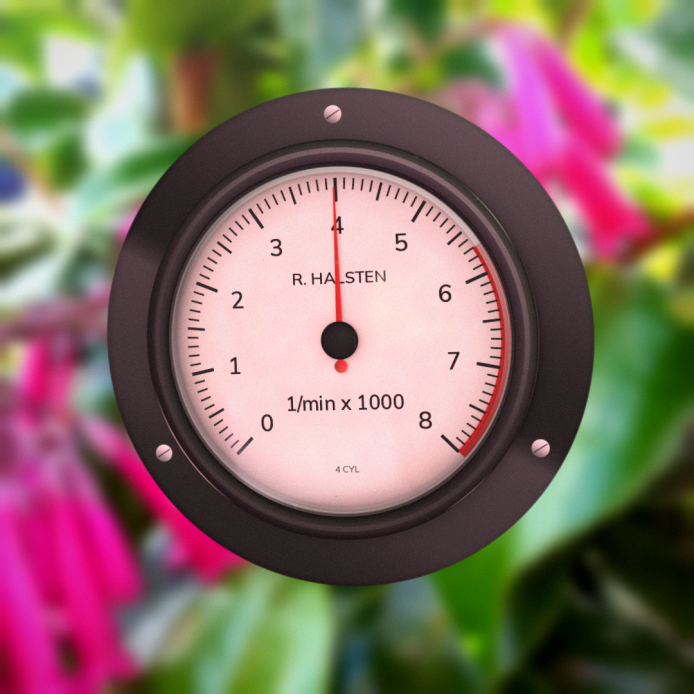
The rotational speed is rpm 4000
